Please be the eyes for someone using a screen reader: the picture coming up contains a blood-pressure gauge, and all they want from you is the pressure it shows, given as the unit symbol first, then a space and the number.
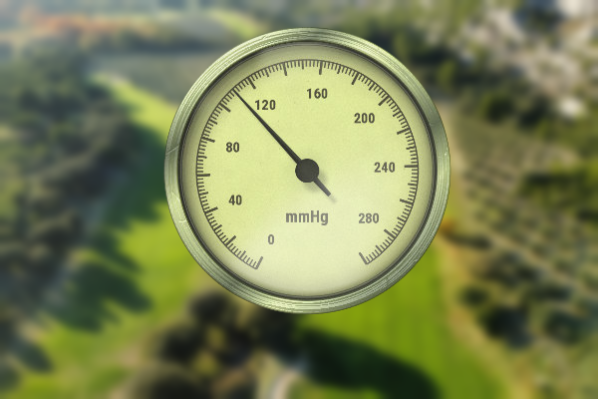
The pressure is mmHg 110
